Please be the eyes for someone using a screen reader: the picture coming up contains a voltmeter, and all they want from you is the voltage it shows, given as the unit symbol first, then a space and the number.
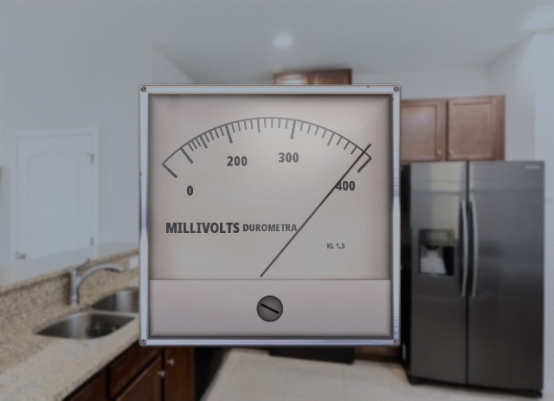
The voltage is mV 390
